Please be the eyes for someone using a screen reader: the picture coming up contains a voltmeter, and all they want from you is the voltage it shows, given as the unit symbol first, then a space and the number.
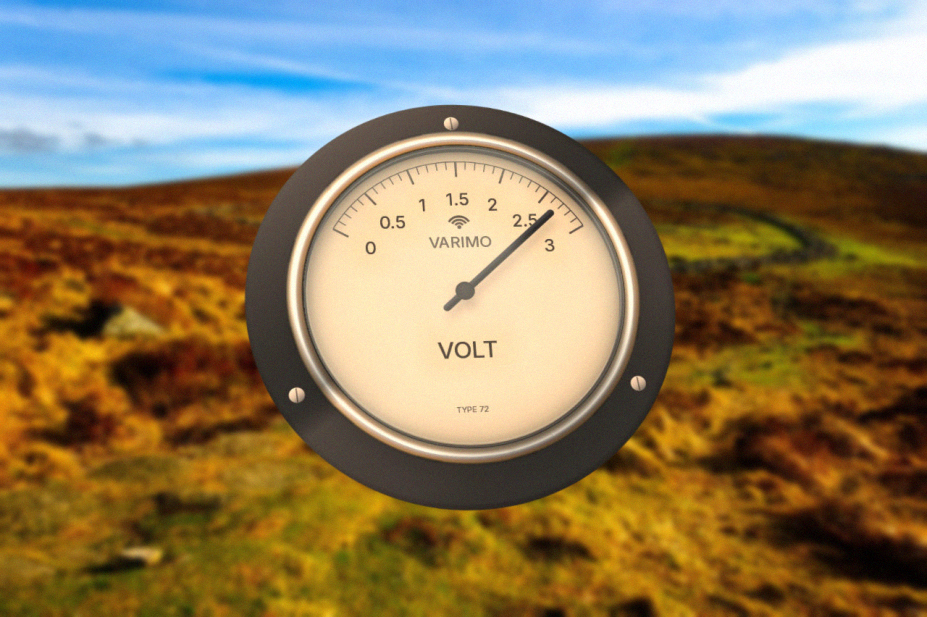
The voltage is V 2.7
